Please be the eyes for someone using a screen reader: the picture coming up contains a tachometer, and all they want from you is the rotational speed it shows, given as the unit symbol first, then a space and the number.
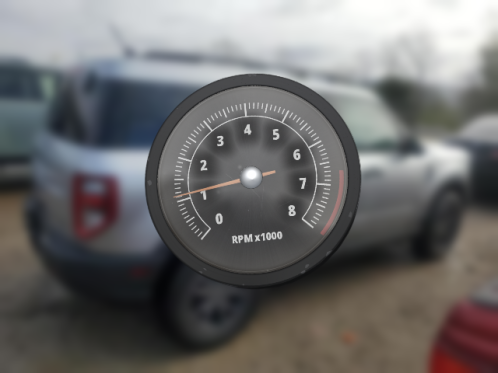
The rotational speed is rpm 1100
